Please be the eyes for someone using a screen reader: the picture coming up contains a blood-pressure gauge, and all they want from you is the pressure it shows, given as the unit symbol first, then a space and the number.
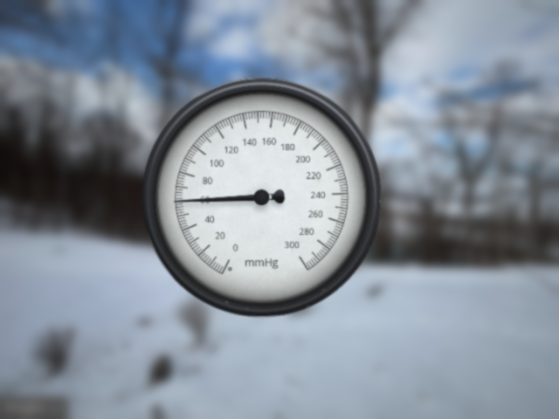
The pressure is mmHg 60
